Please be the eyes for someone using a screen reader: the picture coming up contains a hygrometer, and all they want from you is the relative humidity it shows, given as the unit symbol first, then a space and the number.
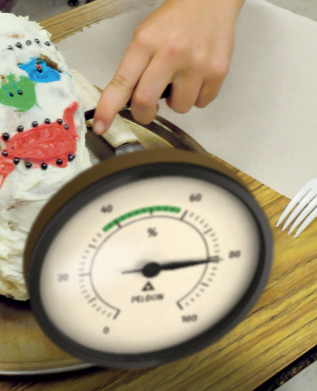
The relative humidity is % 80
